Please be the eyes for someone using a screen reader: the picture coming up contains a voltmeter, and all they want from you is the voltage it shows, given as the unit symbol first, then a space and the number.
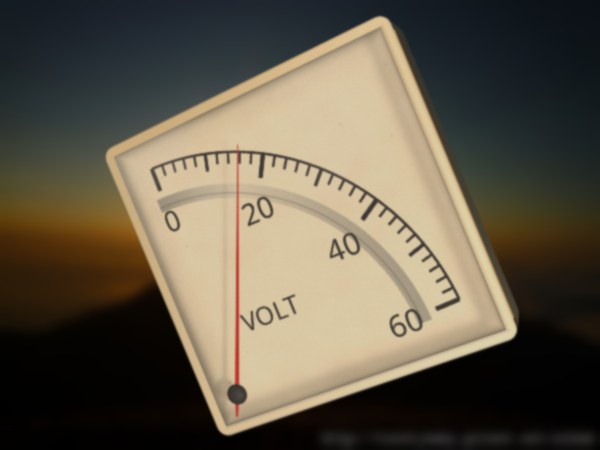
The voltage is V 16
